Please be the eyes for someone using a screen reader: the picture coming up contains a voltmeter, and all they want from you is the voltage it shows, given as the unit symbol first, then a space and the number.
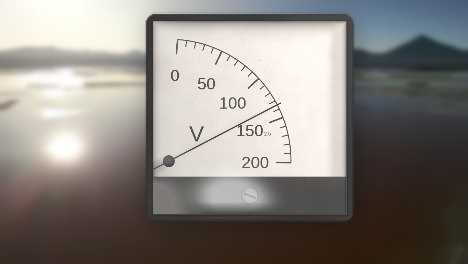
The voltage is V 135
